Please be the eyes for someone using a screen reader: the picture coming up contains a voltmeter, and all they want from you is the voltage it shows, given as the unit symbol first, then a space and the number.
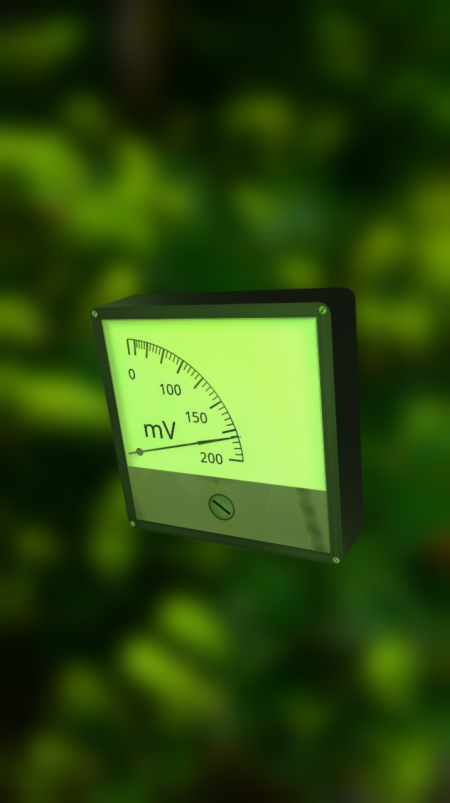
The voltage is mV 180
